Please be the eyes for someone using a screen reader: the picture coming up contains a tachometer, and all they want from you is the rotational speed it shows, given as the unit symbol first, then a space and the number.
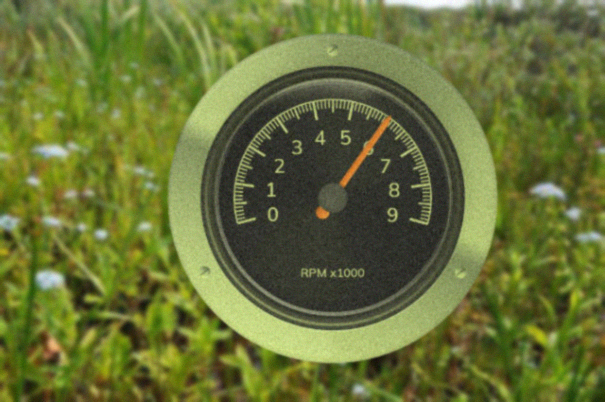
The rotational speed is rpm 6000
